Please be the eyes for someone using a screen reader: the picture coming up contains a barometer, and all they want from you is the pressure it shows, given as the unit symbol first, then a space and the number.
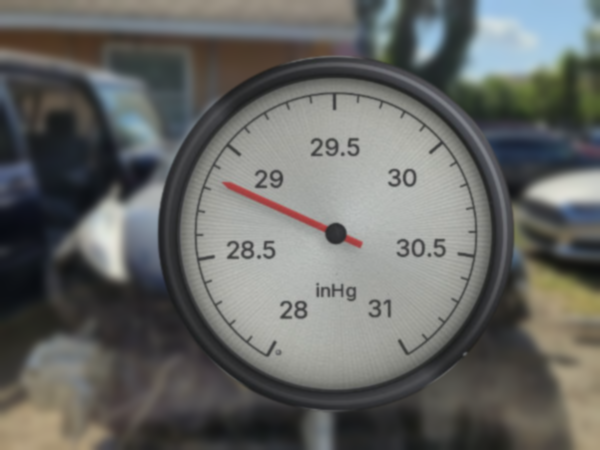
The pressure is inHg 28.85
